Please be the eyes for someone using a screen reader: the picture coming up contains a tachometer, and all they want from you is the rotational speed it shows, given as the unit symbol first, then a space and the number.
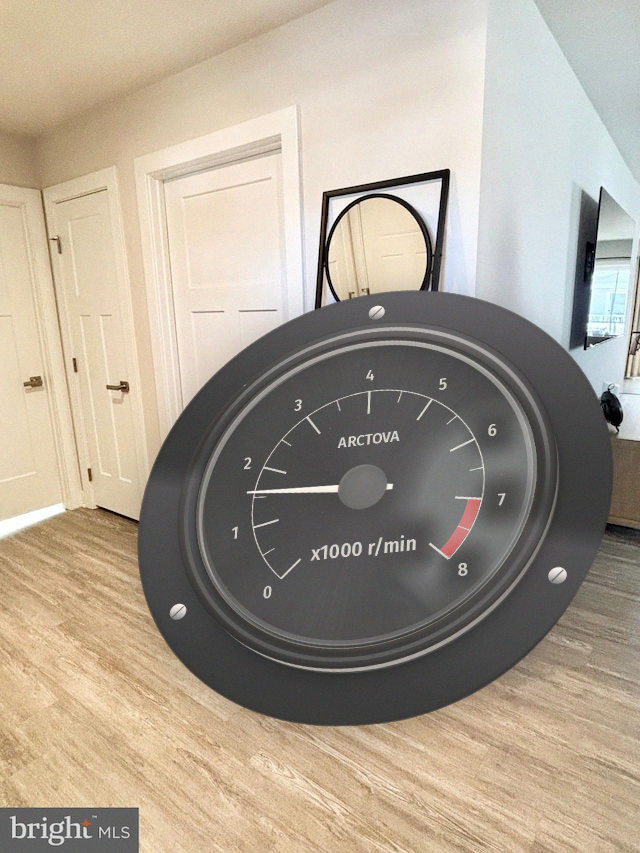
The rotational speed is rpm 1500
